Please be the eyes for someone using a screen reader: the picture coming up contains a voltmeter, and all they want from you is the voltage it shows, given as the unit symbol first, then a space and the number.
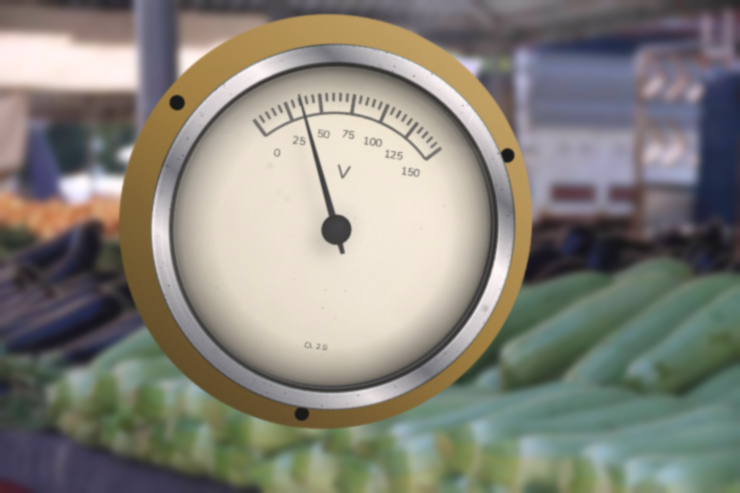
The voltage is V 35
